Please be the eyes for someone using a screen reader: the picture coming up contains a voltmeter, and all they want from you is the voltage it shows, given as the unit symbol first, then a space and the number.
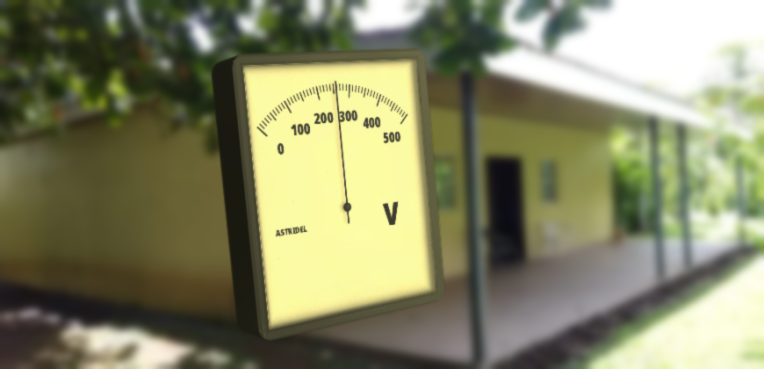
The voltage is V 250
